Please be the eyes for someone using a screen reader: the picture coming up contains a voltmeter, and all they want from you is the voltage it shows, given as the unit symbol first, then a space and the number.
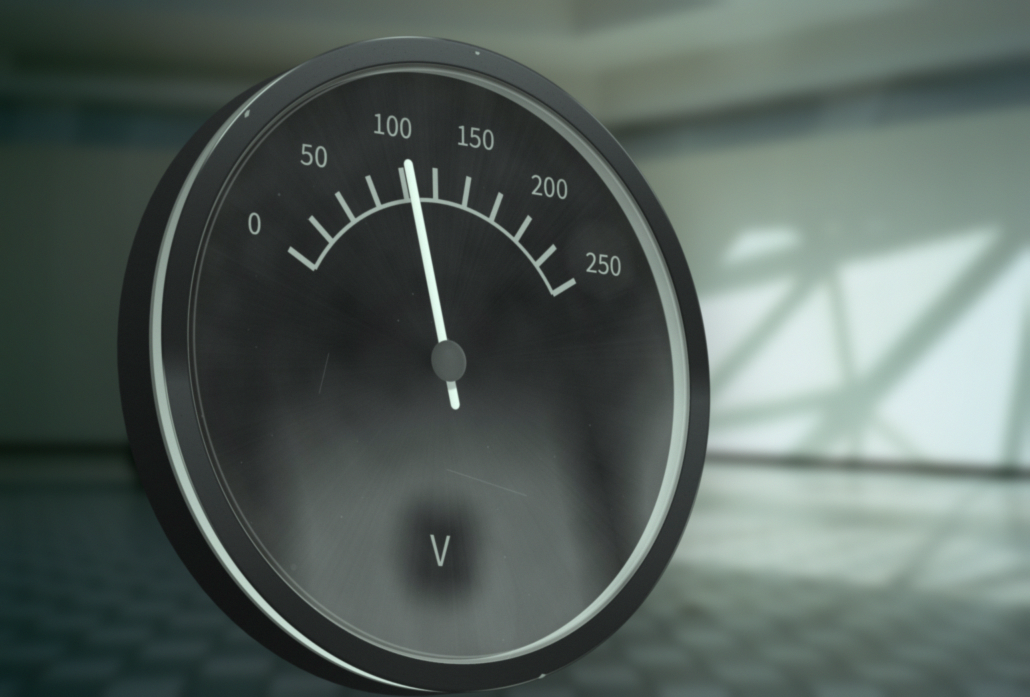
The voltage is V 100
